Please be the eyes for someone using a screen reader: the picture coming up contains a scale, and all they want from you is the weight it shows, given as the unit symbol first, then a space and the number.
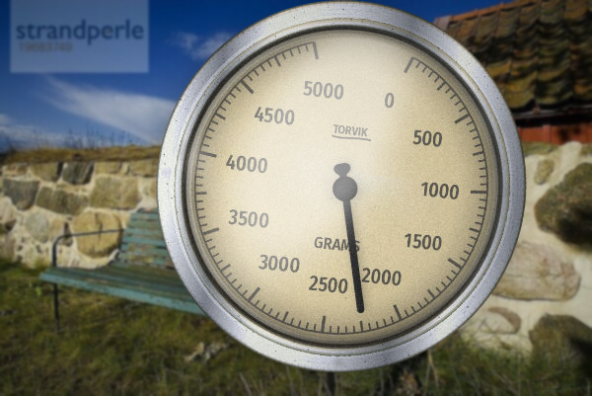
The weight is g 2250
